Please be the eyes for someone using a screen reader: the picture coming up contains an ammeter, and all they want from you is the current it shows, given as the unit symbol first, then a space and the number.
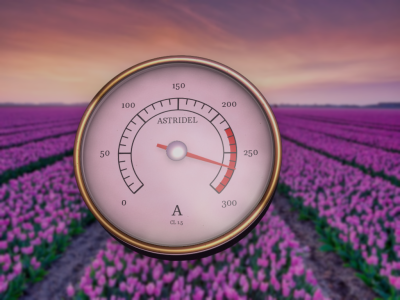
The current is A 270
